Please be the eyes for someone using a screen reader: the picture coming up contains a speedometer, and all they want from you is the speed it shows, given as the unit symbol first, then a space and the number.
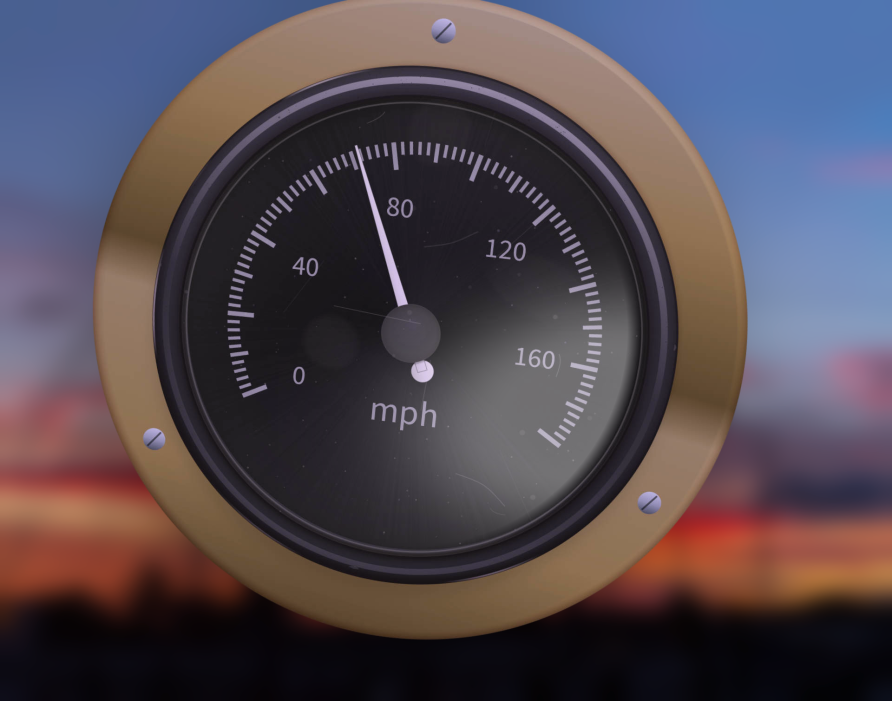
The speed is mph 72
